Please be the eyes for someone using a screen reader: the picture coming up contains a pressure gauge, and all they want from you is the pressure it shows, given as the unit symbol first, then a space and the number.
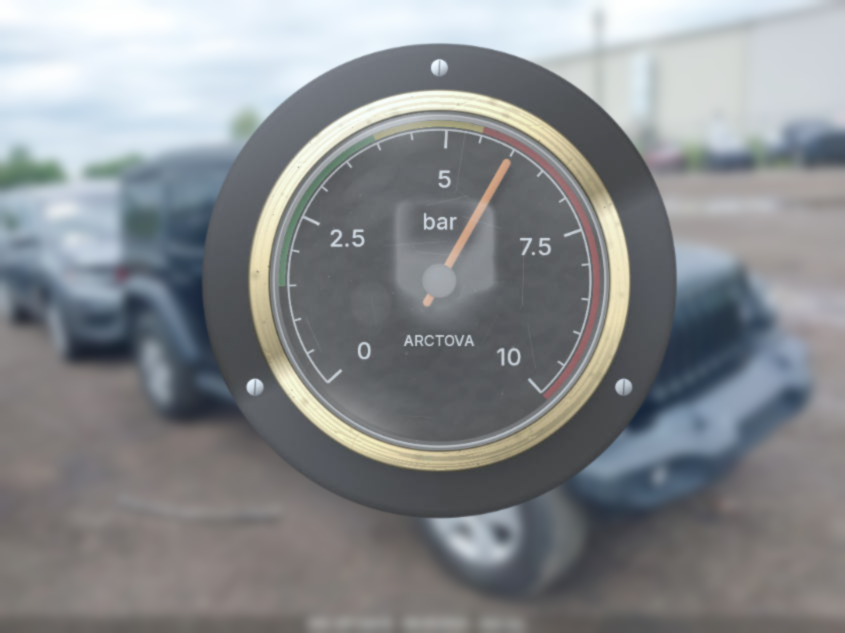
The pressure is bar 6
